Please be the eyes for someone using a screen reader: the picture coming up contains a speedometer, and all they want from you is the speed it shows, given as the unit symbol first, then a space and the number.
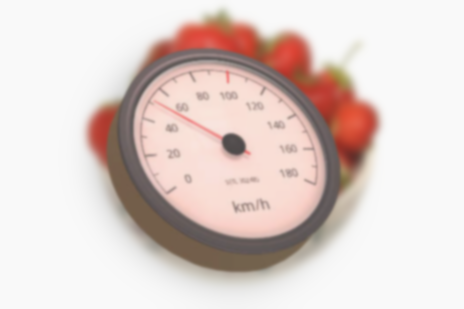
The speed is km/h 50
